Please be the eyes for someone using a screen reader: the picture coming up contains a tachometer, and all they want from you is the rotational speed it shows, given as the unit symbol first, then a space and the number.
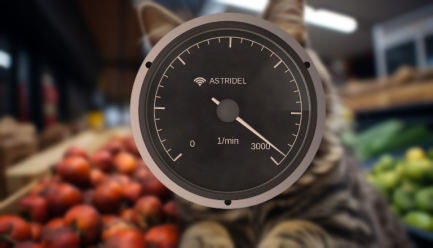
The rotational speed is rpm 2900
